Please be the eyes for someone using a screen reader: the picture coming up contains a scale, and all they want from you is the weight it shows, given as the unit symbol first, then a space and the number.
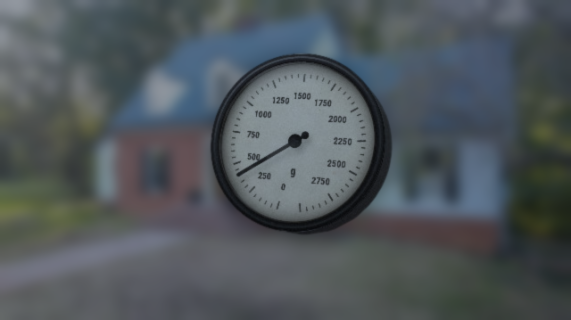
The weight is g 400
